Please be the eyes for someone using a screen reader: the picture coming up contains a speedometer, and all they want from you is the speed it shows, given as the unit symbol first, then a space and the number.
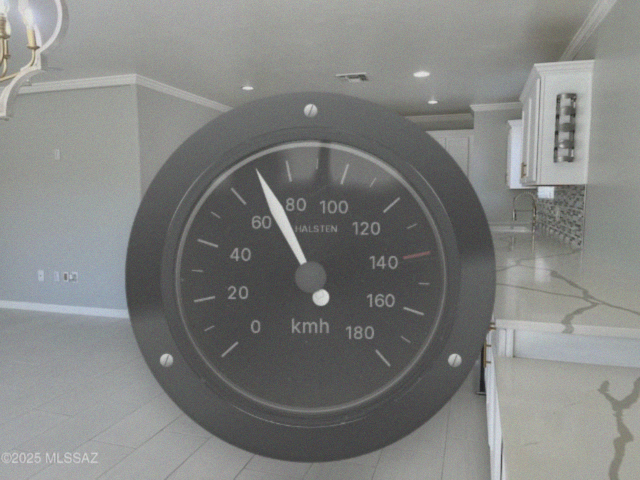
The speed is km/h 70
